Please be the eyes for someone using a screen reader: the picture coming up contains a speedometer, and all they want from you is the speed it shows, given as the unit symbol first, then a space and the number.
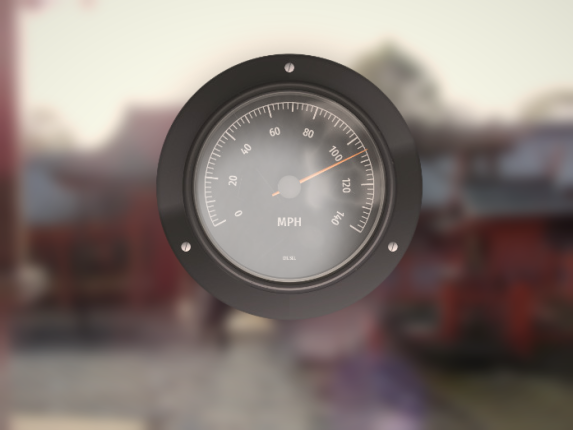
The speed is mph 106
